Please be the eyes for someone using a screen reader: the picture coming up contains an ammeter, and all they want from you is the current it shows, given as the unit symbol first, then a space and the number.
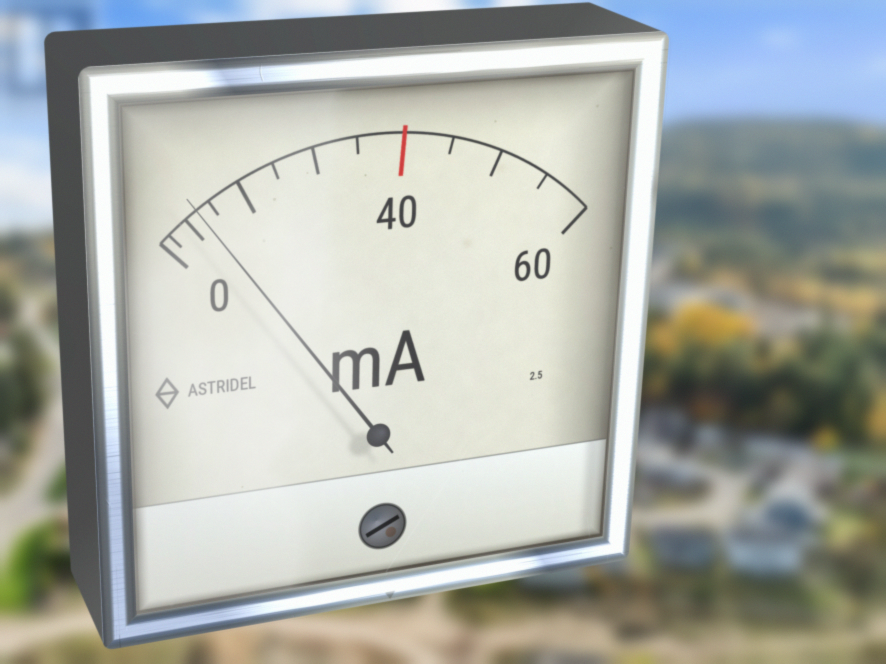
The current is mA 12.5
